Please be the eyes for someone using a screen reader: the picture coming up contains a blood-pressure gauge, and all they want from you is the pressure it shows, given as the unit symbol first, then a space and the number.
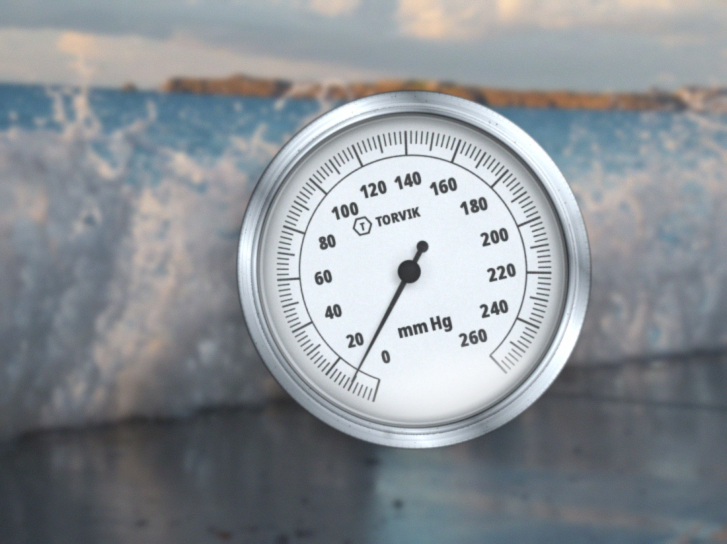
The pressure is mmHg 10
